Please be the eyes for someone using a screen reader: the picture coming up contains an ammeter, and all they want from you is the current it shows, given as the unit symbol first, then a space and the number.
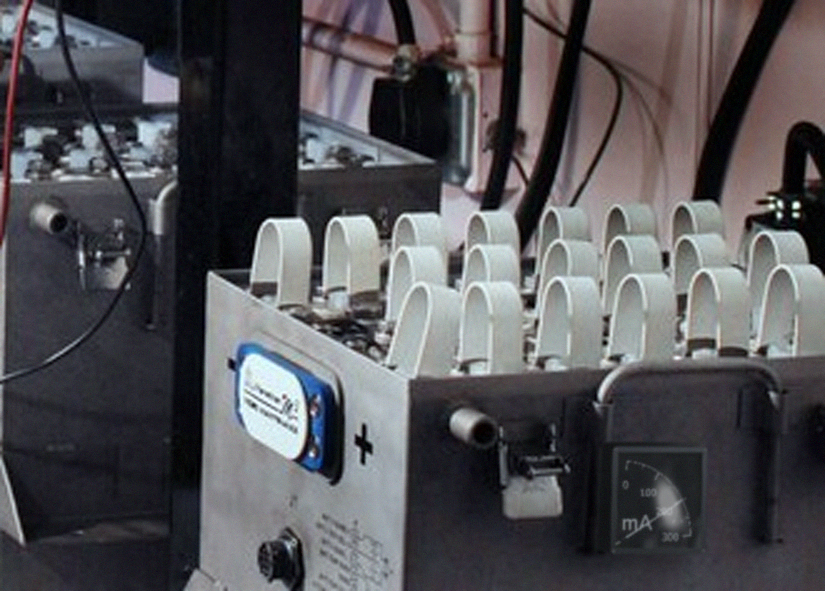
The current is mA 200
